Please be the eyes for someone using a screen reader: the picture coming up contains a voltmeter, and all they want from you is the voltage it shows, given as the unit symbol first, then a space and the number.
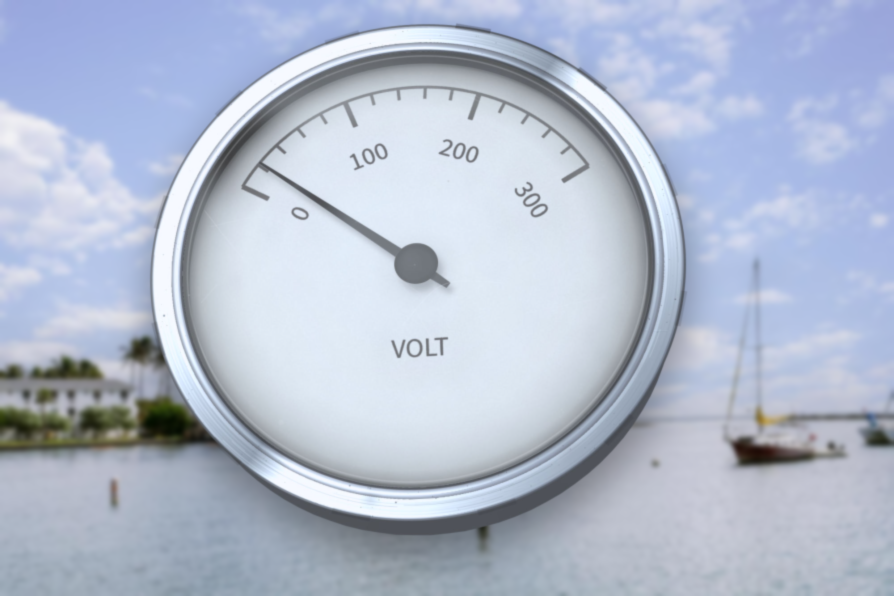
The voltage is V 20
